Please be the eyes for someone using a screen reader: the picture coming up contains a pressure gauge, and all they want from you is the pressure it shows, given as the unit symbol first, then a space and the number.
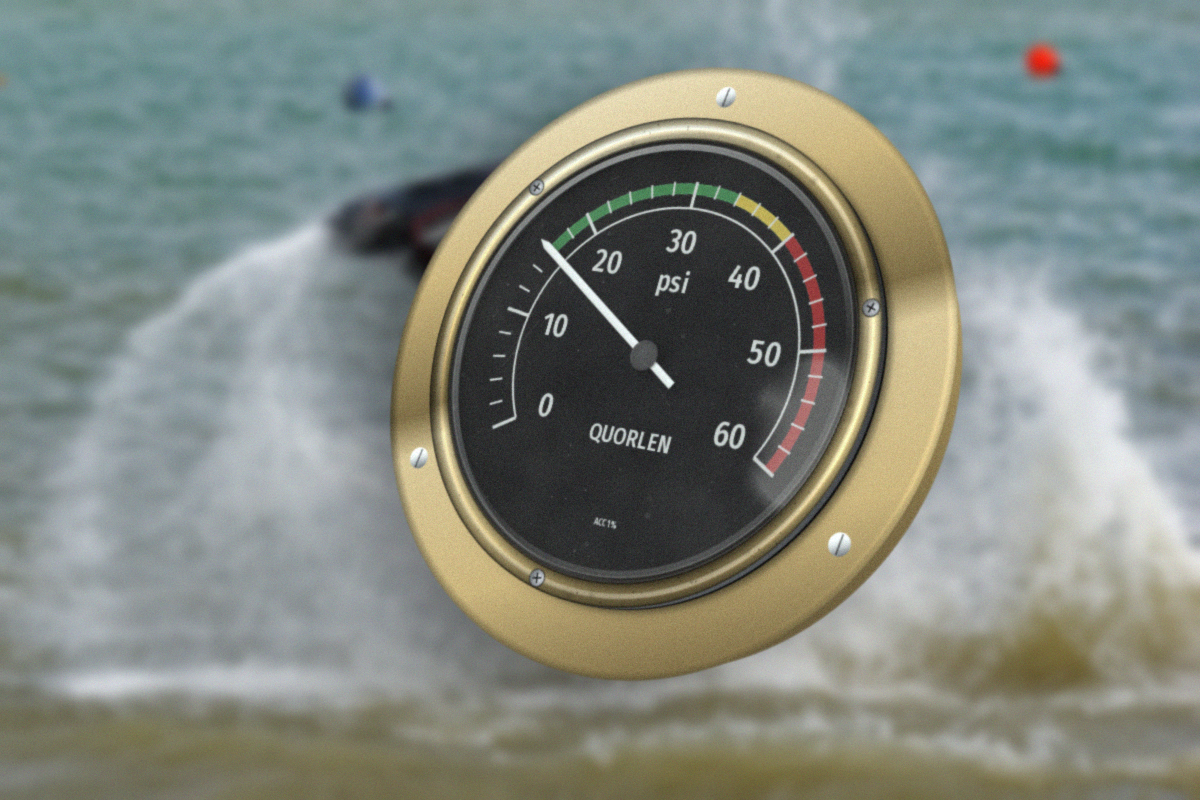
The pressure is psi 16
